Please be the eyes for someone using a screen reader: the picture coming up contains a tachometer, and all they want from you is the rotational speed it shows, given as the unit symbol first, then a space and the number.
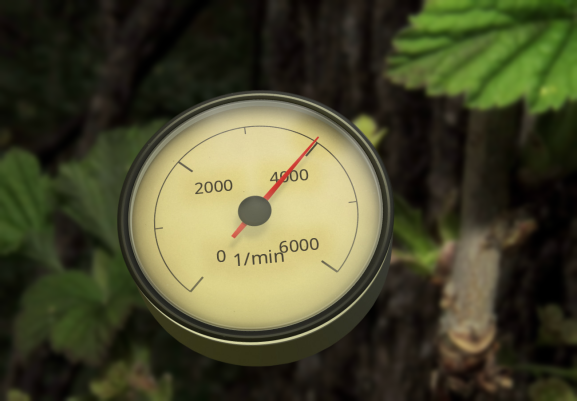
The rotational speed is rpm 4000
